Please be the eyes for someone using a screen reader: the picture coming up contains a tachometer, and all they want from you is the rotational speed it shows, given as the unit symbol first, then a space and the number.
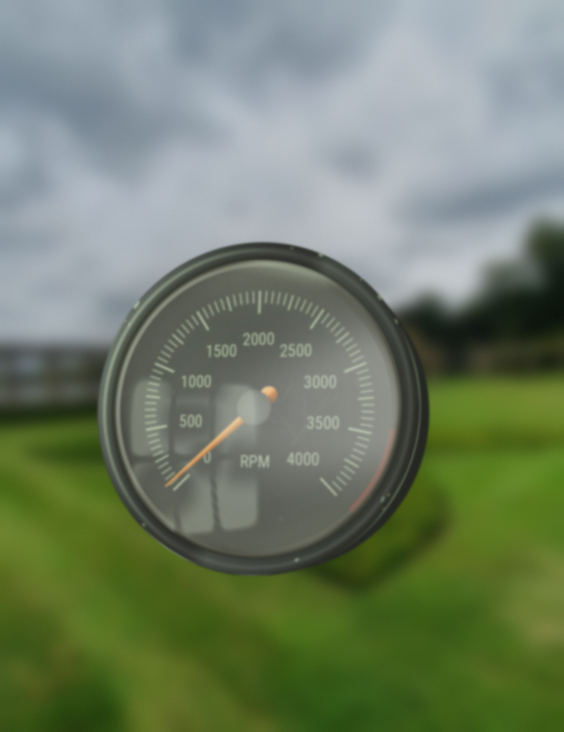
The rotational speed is rpm 50
